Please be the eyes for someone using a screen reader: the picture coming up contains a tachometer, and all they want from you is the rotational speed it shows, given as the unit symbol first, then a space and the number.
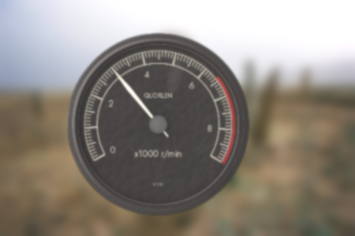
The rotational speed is rpm 3000
